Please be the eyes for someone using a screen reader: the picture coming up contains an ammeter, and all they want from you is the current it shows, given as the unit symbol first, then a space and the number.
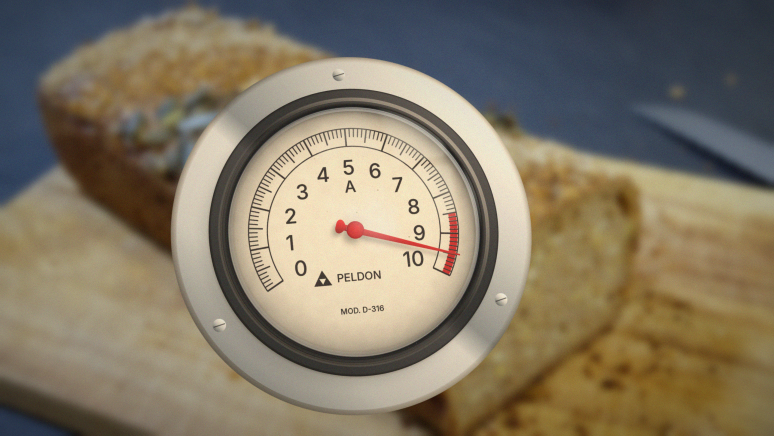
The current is A 9.5
